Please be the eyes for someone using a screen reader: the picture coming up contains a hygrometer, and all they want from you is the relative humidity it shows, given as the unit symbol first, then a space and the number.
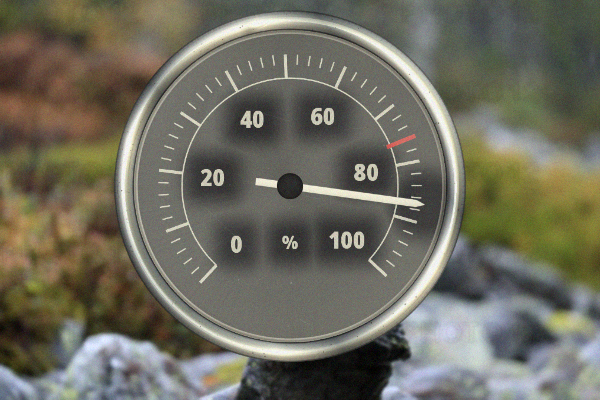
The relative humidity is % 87
